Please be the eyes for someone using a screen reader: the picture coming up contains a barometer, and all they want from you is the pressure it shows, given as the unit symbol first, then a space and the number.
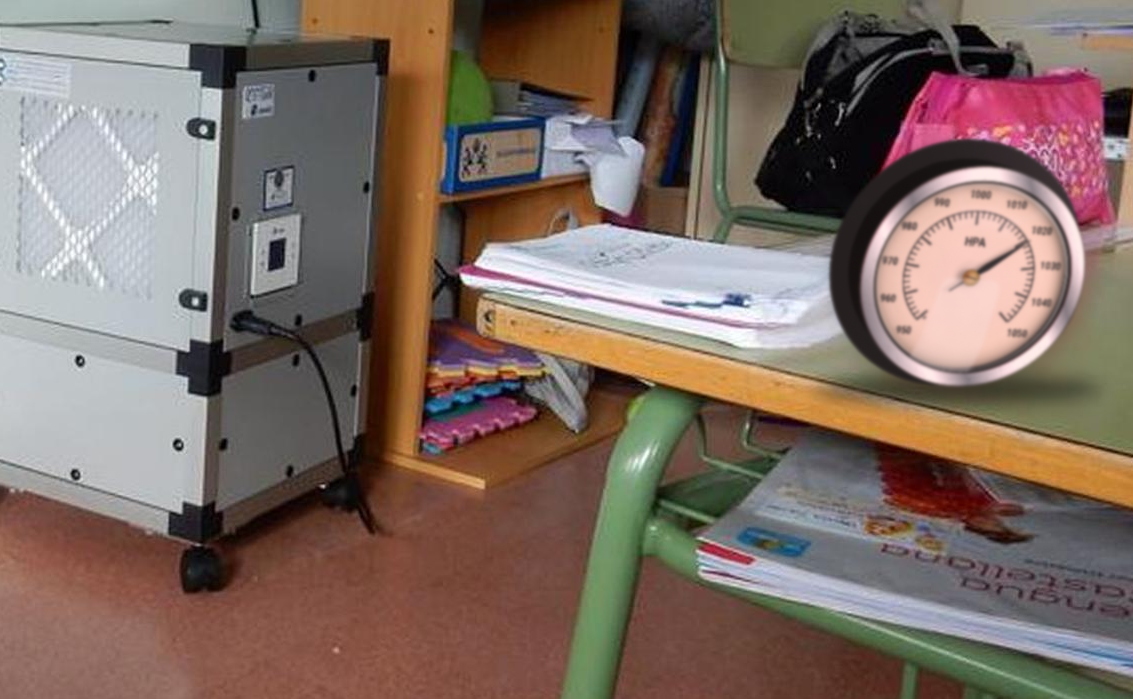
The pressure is hPa 1020
